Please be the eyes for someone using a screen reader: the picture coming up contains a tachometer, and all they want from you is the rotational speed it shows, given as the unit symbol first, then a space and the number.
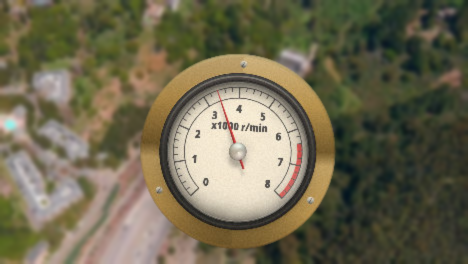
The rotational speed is rpm 3400
